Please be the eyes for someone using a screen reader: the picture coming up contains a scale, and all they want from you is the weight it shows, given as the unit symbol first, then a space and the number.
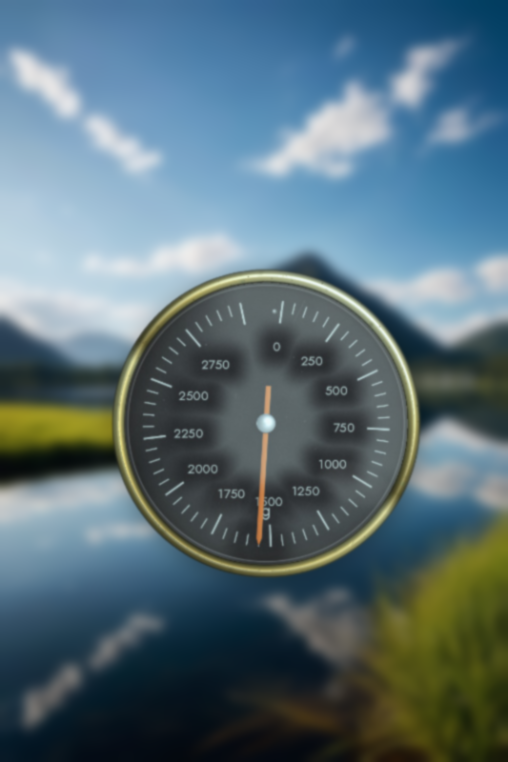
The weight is g 1550
